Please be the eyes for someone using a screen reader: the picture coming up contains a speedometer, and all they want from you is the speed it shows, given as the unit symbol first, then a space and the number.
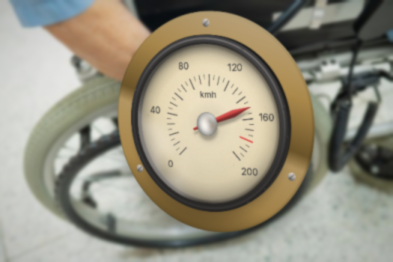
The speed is km/h 150
